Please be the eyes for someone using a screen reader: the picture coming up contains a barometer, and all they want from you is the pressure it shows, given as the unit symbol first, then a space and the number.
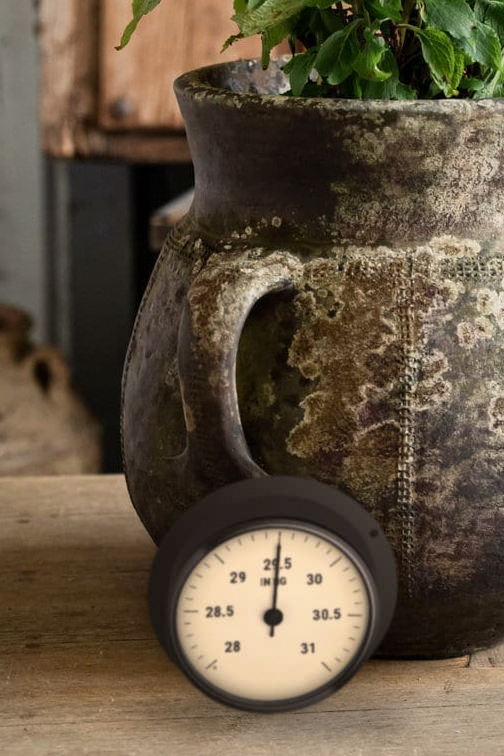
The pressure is inHg 29.5
